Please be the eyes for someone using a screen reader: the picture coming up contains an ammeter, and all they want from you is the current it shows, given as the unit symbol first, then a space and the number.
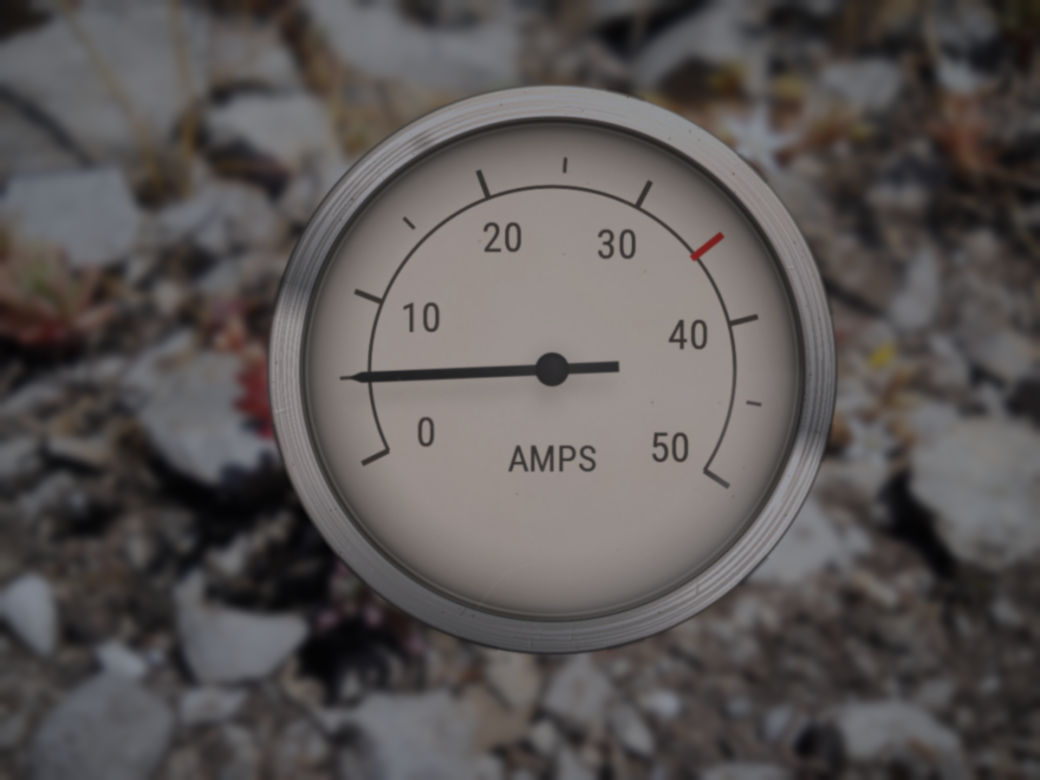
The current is A 5
